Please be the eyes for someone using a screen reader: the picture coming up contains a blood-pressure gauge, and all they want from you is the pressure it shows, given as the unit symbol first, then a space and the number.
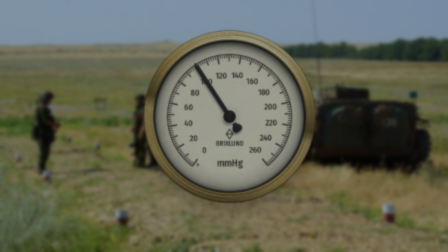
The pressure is mmHg 100
